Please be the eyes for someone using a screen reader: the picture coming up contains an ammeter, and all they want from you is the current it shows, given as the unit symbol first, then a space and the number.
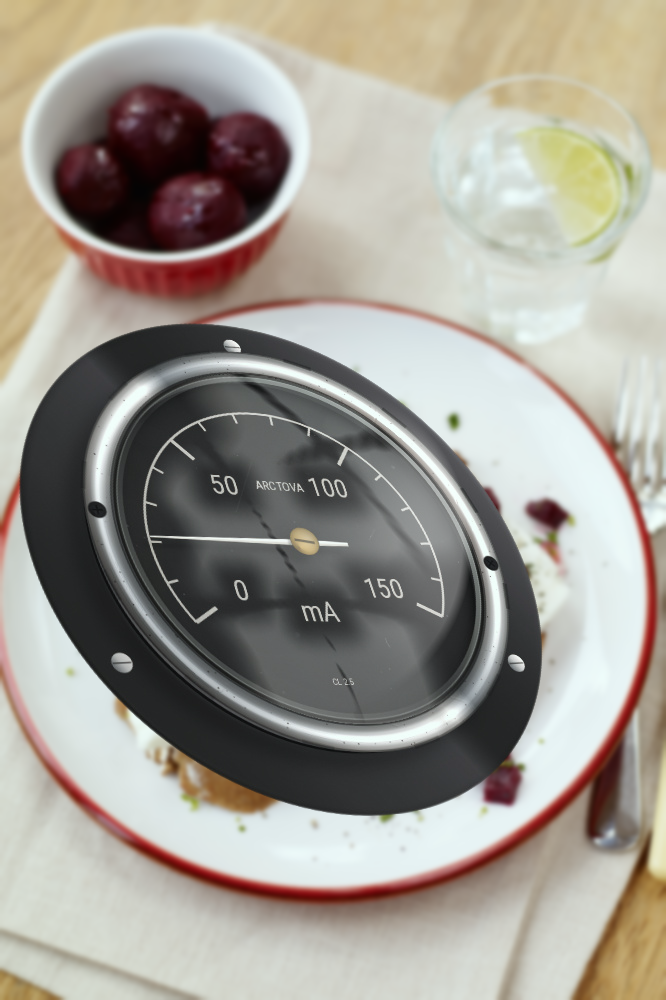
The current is mA 20
